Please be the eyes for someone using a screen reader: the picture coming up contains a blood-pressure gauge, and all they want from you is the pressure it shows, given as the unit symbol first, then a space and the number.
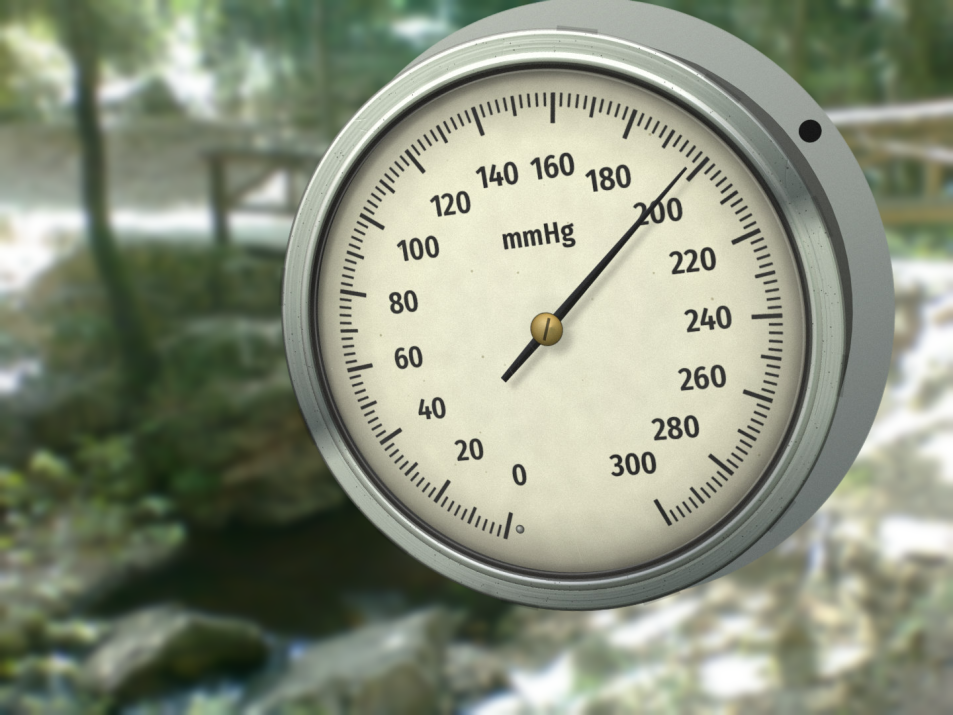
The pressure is mmHg 198
